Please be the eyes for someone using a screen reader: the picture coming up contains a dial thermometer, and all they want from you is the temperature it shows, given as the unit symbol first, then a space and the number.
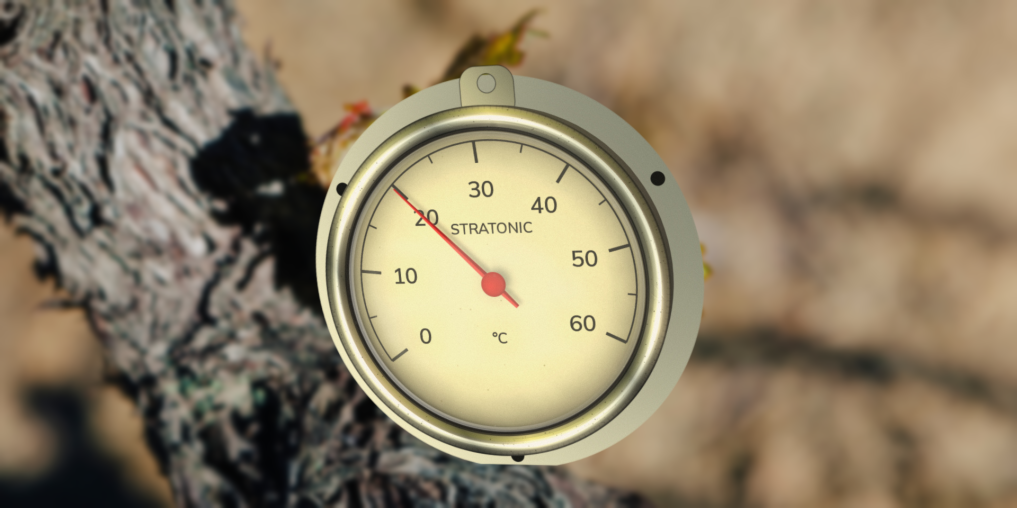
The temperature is °C 20
